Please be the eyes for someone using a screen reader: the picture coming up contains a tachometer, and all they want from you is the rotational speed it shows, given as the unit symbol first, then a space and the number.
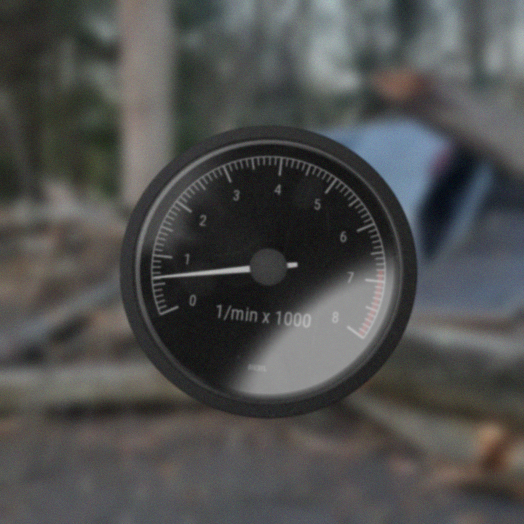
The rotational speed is rpm 600
